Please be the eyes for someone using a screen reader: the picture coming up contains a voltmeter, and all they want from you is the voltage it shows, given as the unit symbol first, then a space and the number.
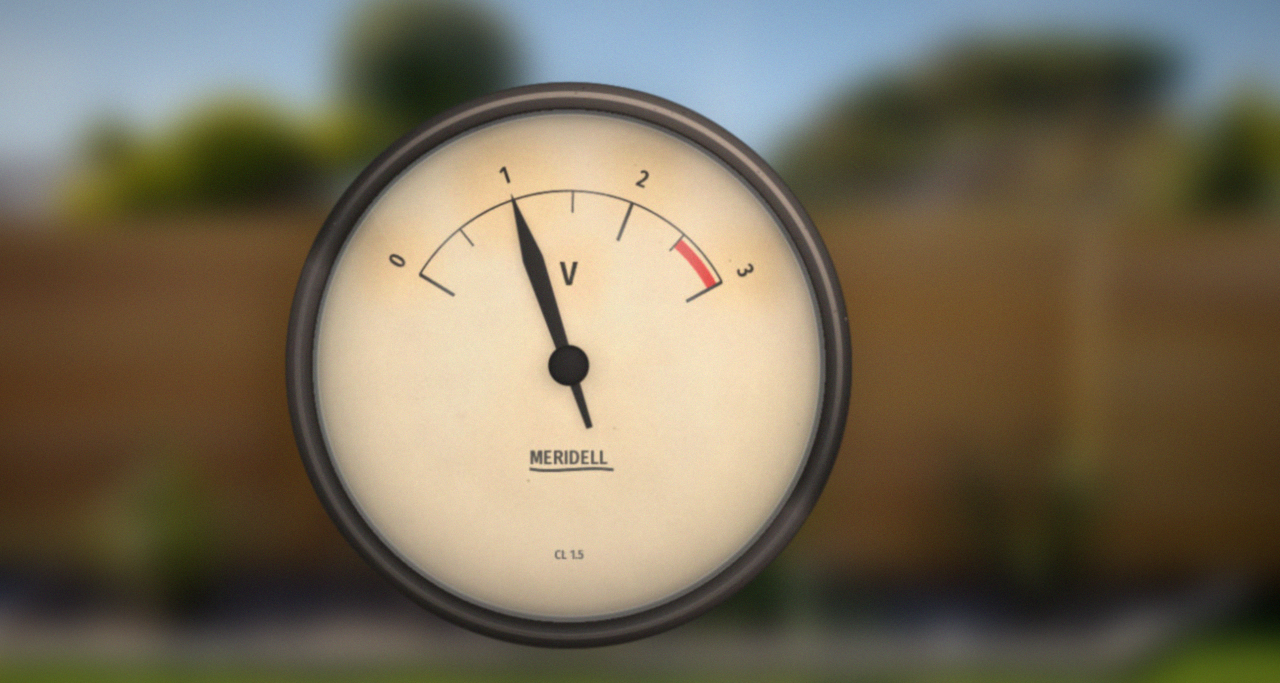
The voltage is V 1
